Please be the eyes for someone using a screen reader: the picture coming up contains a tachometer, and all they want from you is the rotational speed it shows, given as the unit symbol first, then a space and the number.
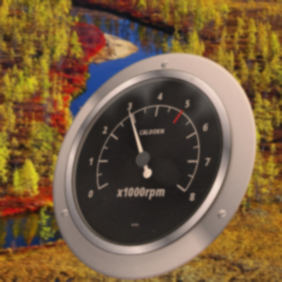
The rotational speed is rpm 3000
